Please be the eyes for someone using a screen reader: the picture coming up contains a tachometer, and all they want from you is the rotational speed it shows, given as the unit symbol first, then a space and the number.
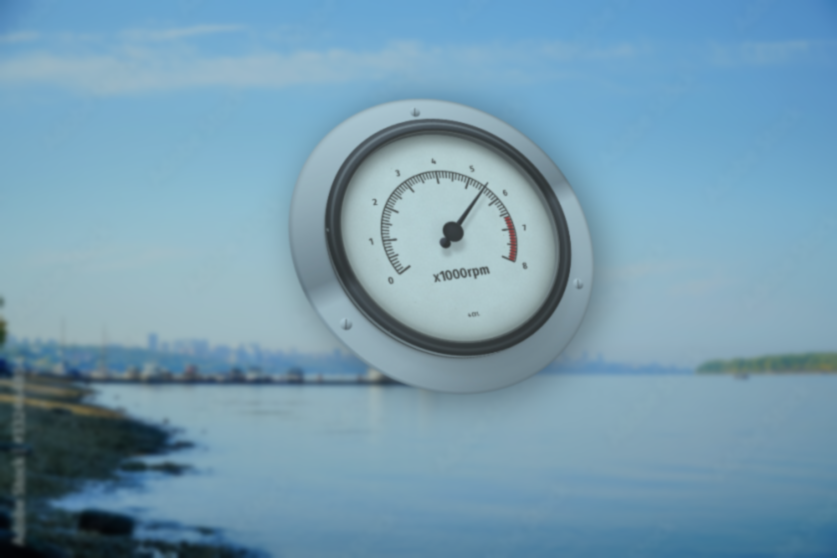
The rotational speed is rpm 5500
